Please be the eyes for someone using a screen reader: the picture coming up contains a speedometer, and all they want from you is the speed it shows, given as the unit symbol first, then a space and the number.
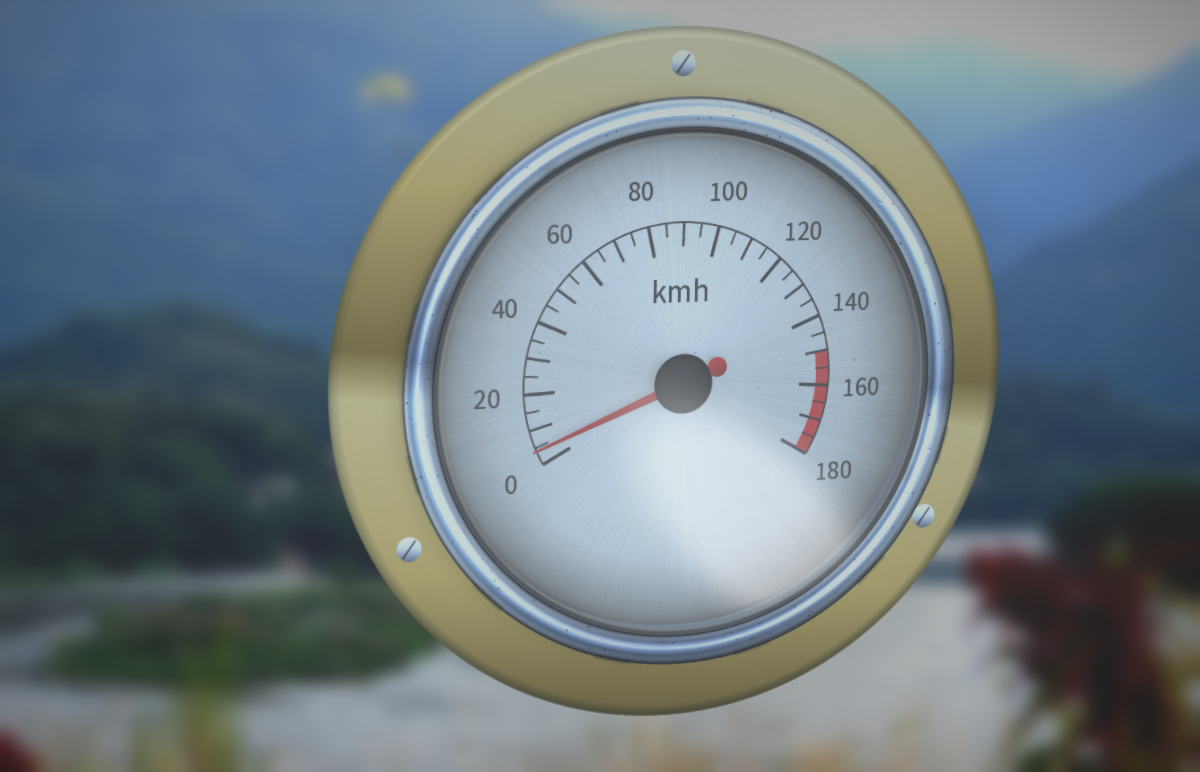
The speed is km/h 5
